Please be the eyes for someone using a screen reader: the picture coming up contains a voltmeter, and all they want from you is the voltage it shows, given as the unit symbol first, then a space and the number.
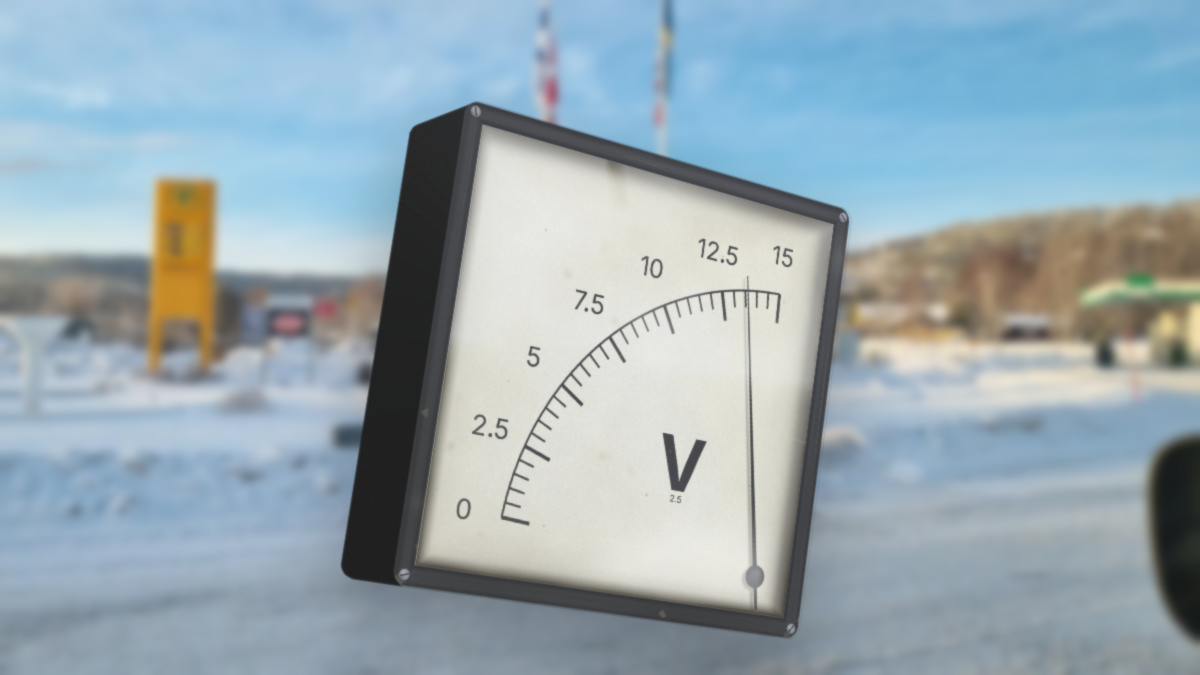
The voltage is V 13.5
